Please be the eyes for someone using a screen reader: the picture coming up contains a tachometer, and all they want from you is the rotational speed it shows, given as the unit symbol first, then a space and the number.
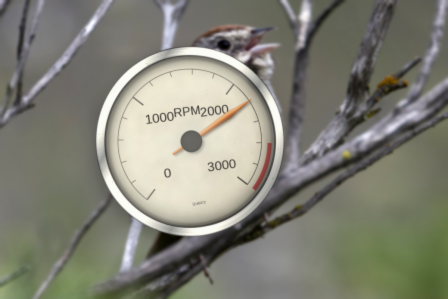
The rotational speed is rpm 2200
